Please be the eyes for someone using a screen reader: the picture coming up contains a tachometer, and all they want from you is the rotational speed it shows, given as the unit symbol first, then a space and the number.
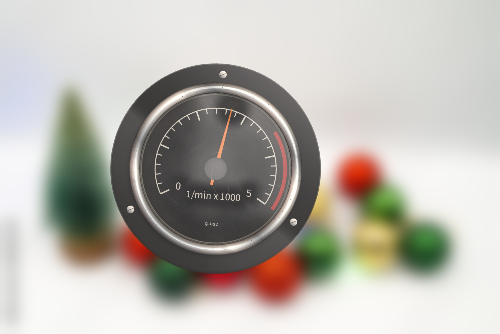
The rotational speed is rpm 2700
